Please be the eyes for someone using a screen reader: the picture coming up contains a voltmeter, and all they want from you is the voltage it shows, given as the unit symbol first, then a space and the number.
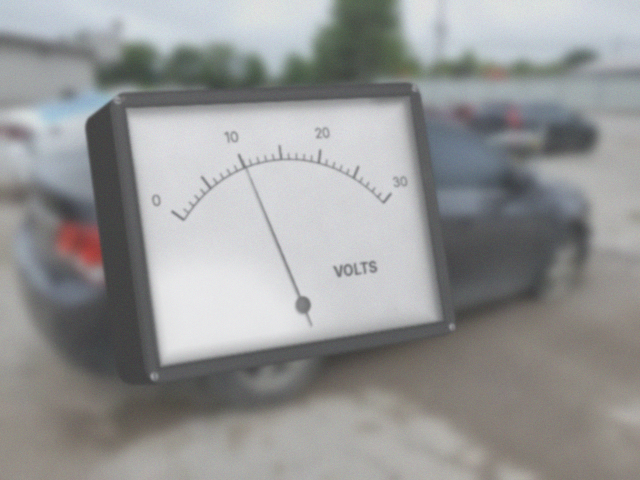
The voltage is V 10
